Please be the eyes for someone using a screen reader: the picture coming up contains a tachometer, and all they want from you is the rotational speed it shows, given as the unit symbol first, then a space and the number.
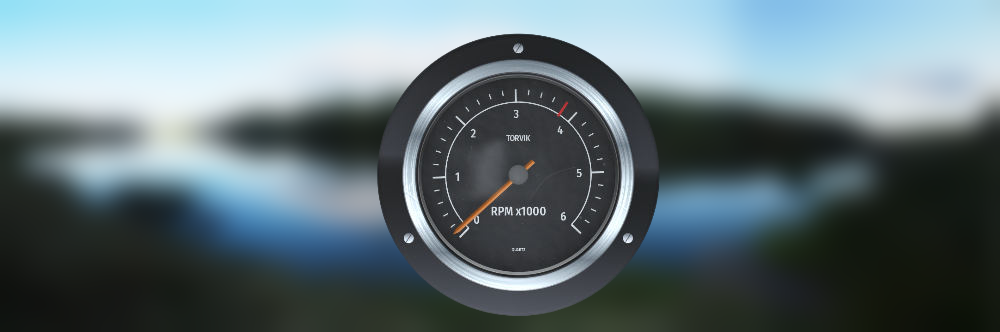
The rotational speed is rpm 100
